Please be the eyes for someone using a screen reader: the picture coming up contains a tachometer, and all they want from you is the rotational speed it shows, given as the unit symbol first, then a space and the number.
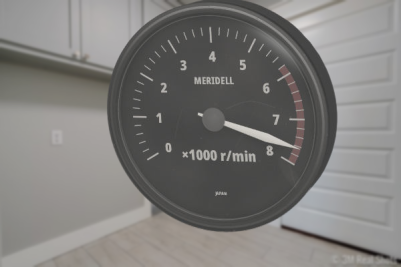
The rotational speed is rpm 7600
